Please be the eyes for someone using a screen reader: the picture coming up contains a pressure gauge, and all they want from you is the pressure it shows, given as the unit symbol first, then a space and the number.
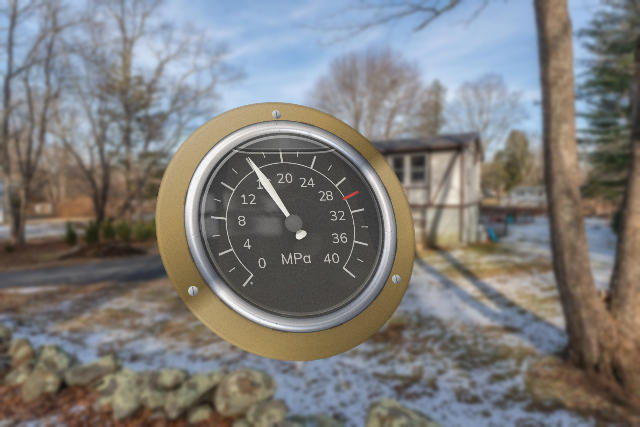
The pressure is MPa 16
